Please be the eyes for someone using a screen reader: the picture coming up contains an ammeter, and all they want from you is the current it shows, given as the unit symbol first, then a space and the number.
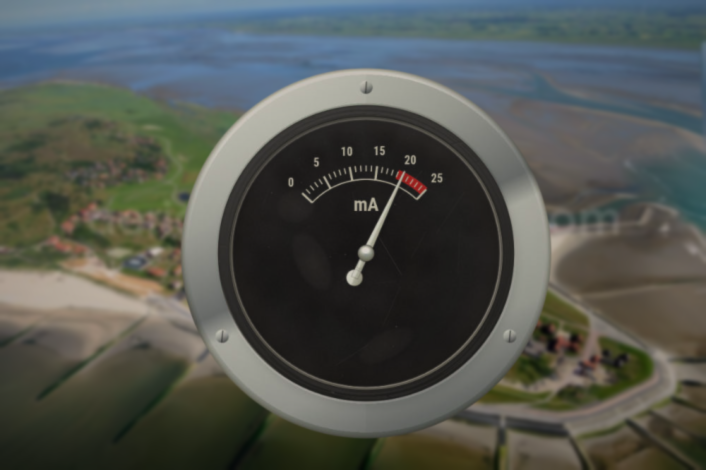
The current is mA 20
